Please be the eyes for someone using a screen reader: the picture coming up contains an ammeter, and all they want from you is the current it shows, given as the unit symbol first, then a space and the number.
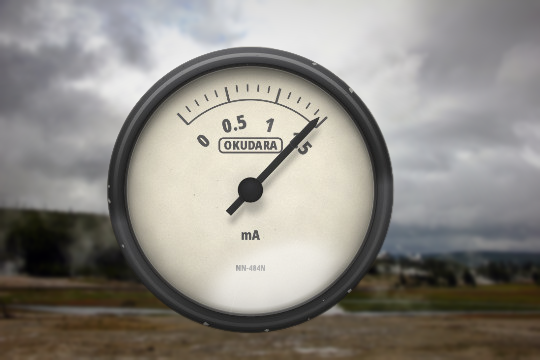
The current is mA 1.45
